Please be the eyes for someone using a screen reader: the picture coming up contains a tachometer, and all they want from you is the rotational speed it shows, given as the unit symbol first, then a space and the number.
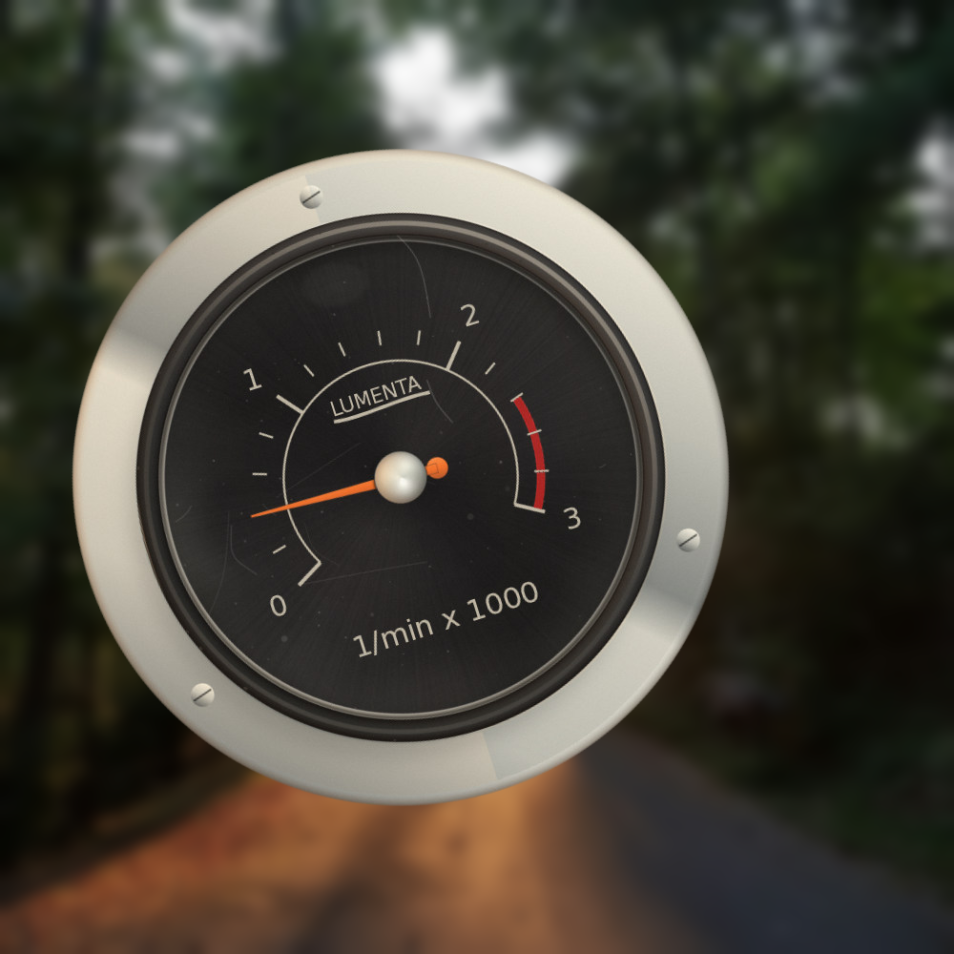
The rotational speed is rpm 400
